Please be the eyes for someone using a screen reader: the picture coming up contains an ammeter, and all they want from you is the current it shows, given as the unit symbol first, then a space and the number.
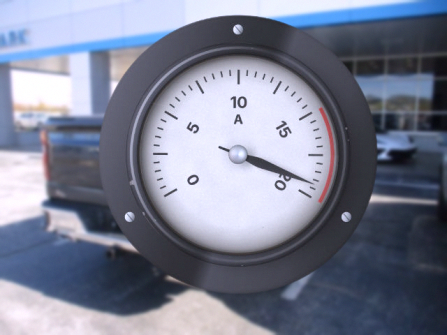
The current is A 19.25
